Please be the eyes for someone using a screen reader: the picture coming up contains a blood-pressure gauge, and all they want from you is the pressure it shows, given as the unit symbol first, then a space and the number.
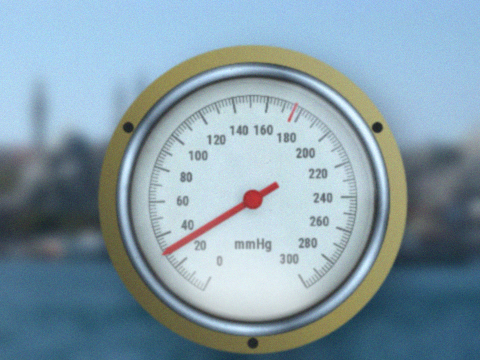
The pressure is mmHg 30
